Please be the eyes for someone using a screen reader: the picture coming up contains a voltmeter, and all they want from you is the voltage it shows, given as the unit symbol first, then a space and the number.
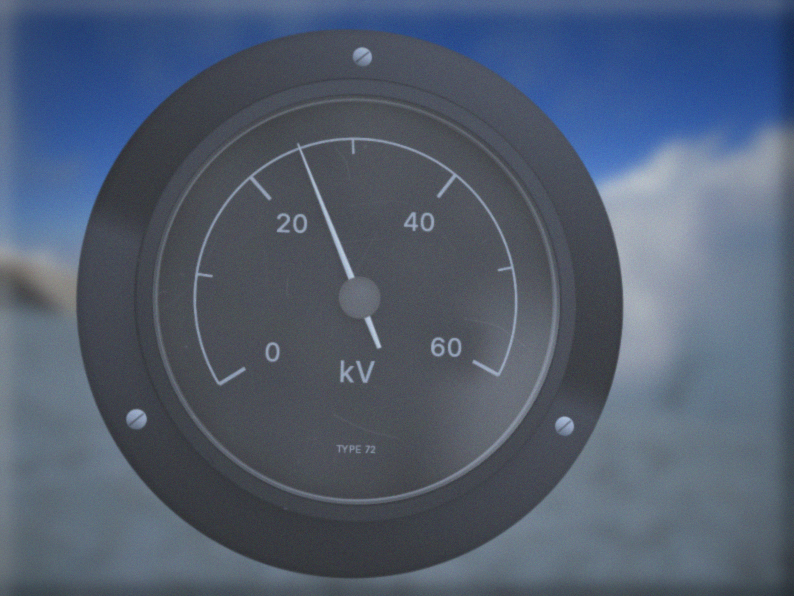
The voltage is kV 25
